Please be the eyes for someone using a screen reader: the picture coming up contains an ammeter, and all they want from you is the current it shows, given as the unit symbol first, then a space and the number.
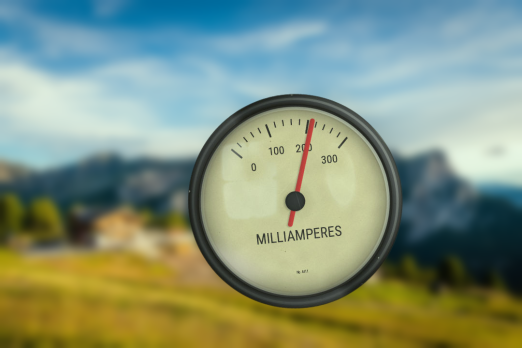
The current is mA 210
